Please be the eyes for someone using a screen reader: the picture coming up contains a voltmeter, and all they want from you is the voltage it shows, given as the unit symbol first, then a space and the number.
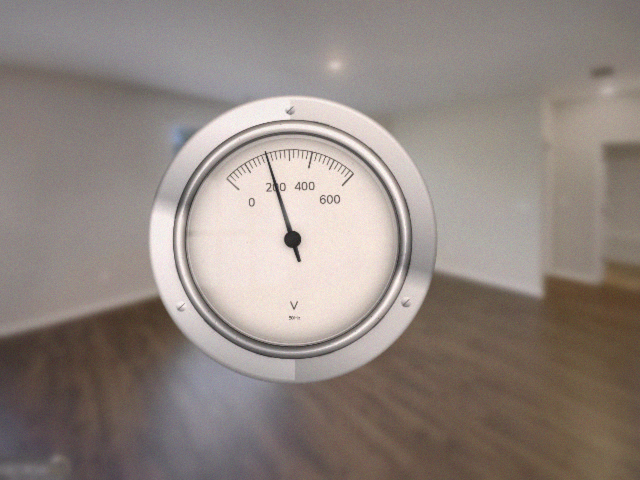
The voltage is V 200
